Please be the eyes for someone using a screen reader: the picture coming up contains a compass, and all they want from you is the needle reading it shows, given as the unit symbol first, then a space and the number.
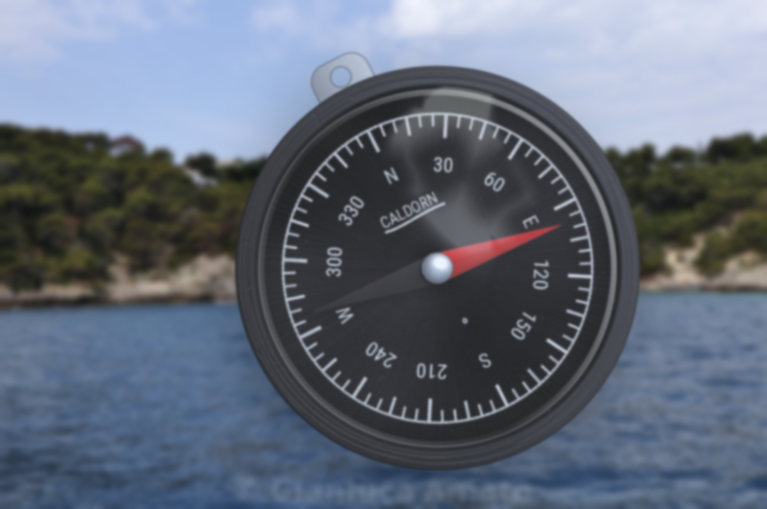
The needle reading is ° 97.5
